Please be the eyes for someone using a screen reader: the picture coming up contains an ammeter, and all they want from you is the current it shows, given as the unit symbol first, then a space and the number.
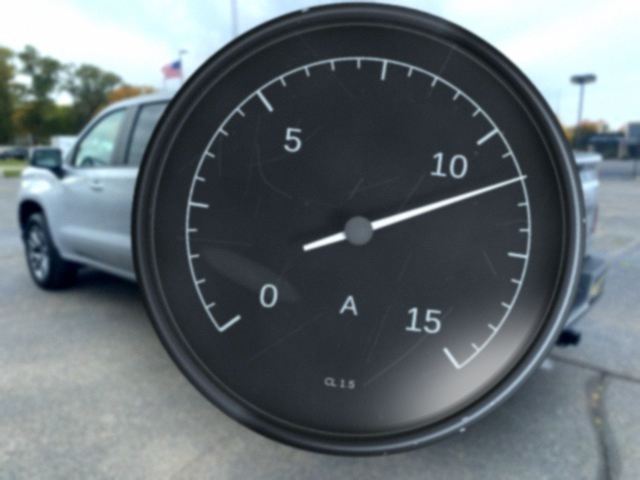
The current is A 11
